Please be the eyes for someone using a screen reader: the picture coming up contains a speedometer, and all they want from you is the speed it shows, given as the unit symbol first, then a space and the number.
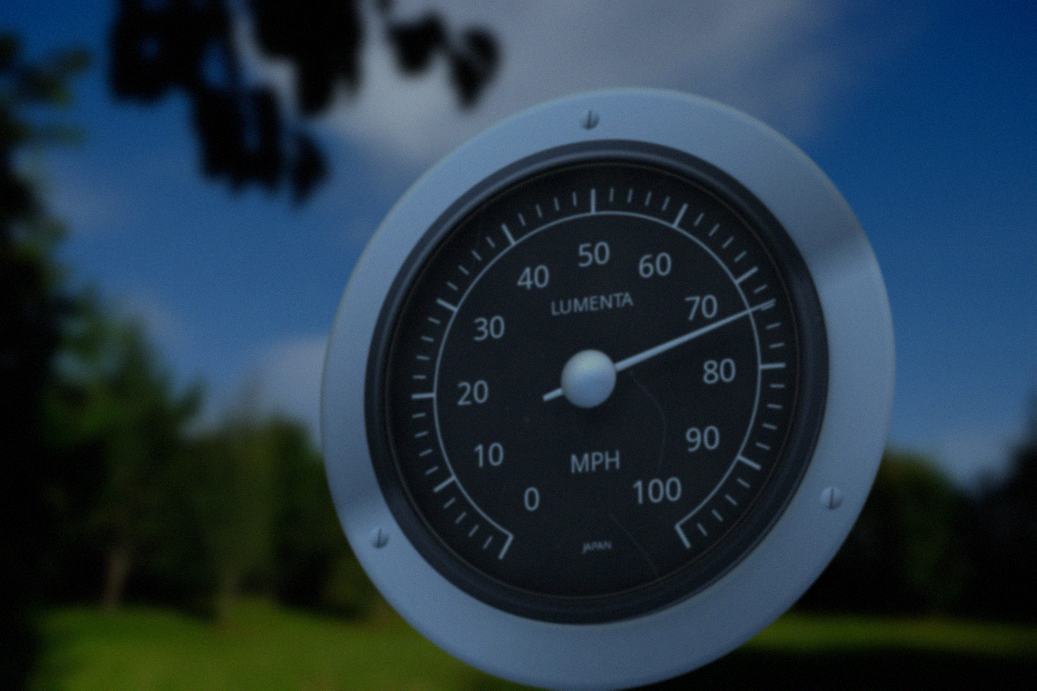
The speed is mph 74
